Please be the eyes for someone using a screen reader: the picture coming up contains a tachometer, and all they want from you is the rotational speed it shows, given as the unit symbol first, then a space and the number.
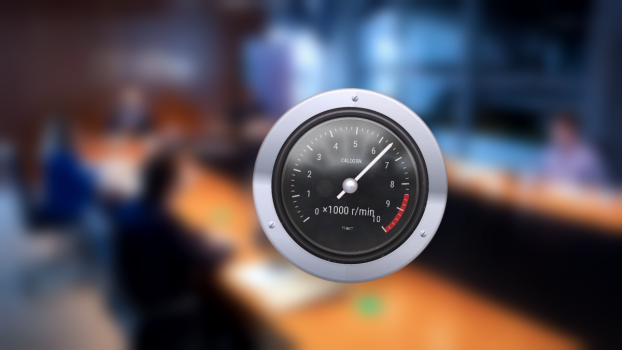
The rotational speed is rpm 6400
